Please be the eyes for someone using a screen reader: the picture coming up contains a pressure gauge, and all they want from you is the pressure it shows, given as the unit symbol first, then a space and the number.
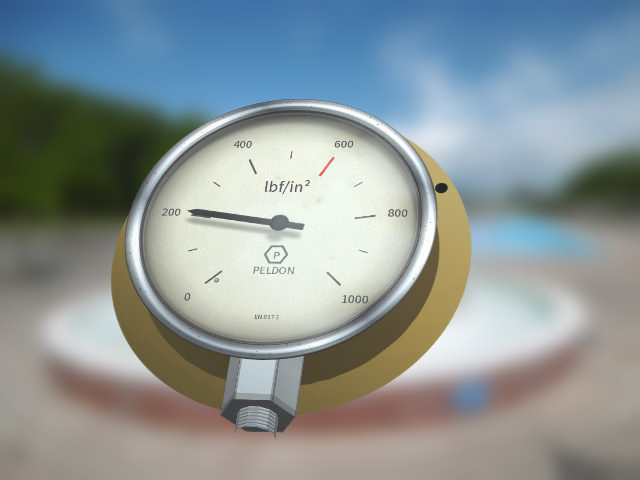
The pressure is psi 200
